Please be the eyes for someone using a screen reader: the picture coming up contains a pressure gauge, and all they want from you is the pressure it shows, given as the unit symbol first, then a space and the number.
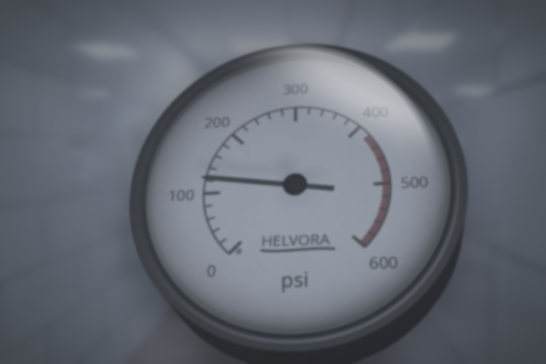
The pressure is psi 120
